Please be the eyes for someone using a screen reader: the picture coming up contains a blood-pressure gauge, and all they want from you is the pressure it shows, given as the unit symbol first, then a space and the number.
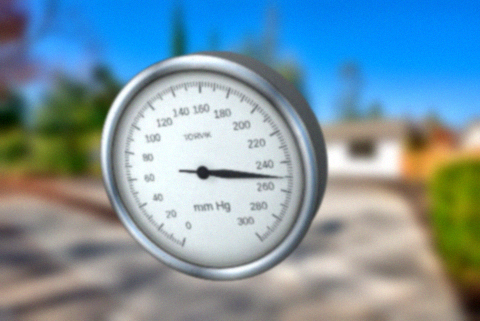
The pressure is mmHg 250
